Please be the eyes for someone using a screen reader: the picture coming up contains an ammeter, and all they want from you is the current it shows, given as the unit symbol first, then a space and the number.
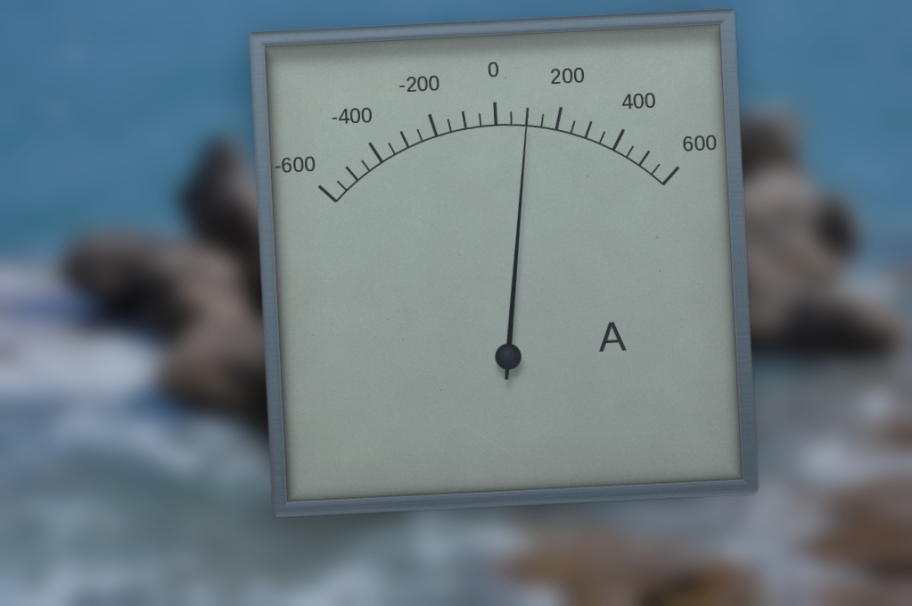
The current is A 100
